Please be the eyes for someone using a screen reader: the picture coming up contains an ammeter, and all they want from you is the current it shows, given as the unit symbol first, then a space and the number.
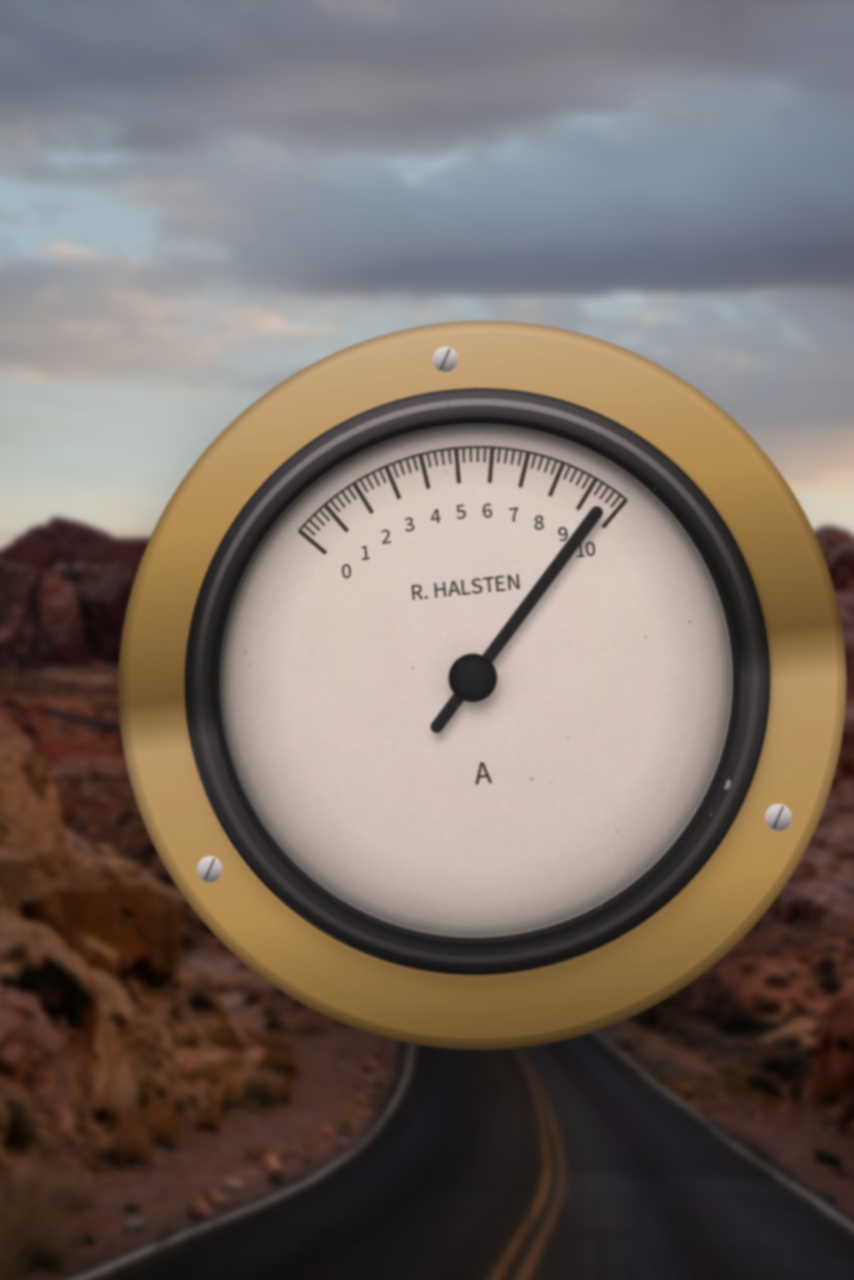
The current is A 9.6
